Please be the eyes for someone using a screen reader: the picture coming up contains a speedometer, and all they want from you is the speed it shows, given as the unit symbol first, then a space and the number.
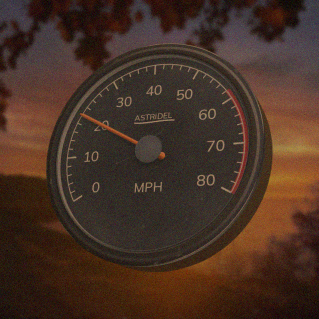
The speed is mph 20
